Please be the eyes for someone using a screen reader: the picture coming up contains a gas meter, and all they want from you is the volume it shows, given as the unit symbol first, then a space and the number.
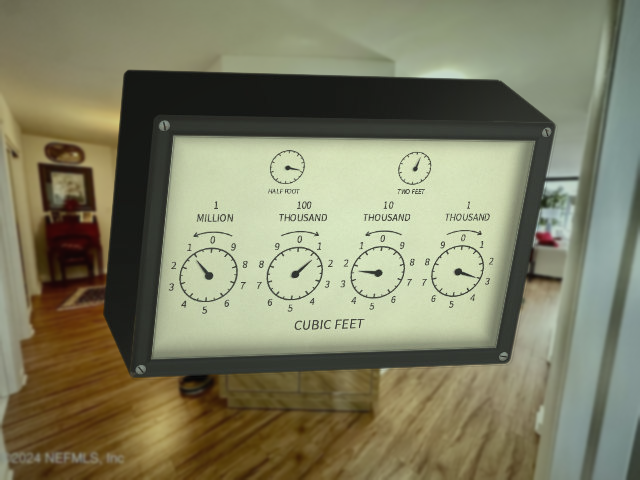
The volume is ft³ 112300
